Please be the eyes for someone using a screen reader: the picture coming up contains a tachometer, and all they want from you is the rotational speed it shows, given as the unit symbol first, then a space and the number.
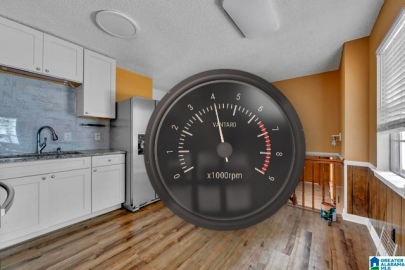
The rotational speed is rpm 4000
